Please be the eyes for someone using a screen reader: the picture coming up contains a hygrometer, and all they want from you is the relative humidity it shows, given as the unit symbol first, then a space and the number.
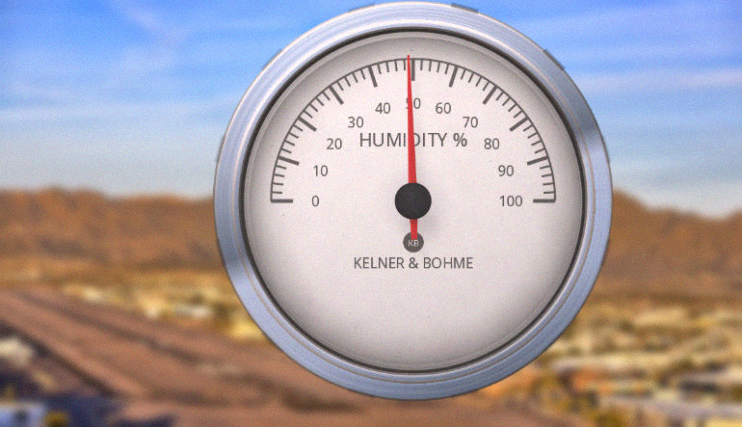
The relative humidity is % 49
